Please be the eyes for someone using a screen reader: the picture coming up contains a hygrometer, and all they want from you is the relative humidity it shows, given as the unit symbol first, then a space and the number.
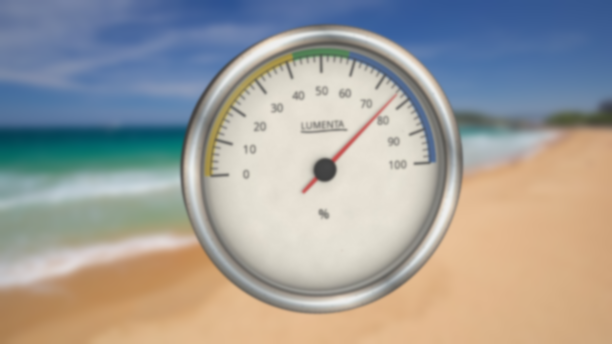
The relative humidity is % 76
